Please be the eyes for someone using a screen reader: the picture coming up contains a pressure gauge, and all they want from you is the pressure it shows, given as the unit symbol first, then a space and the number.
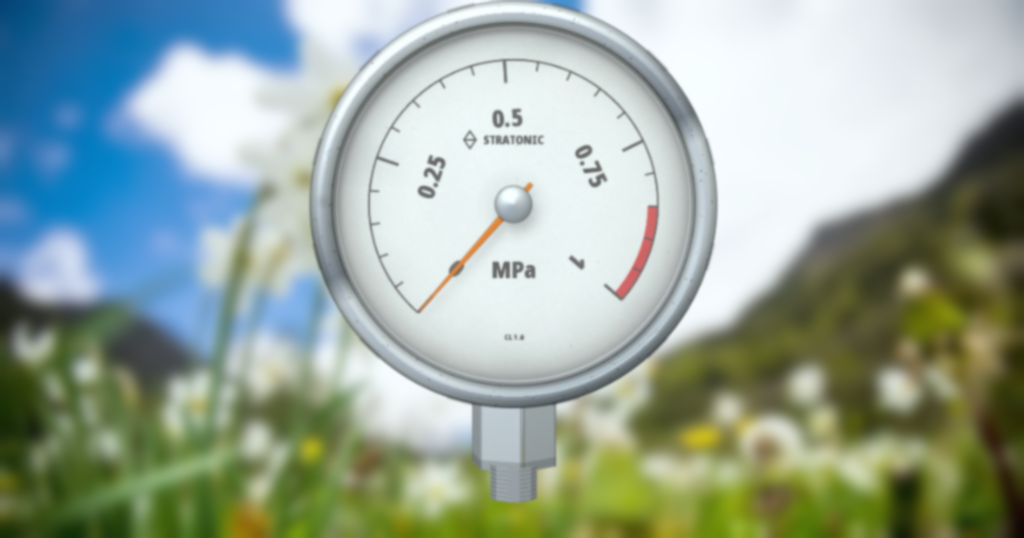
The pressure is MPa 0
